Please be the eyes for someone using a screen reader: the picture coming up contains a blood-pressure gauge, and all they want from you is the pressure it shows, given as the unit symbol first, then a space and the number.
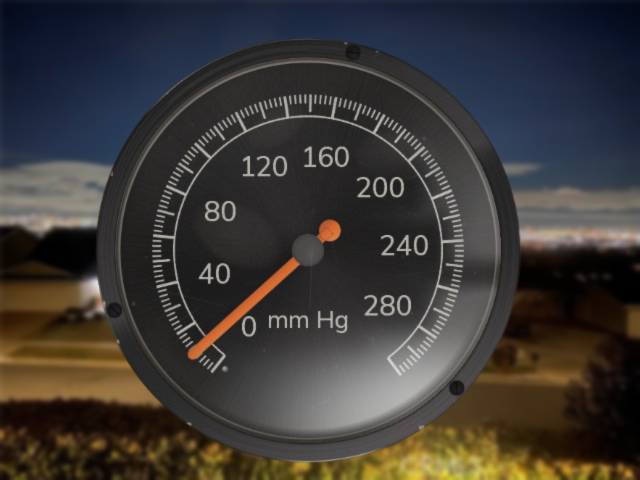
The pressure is mmHg 10
